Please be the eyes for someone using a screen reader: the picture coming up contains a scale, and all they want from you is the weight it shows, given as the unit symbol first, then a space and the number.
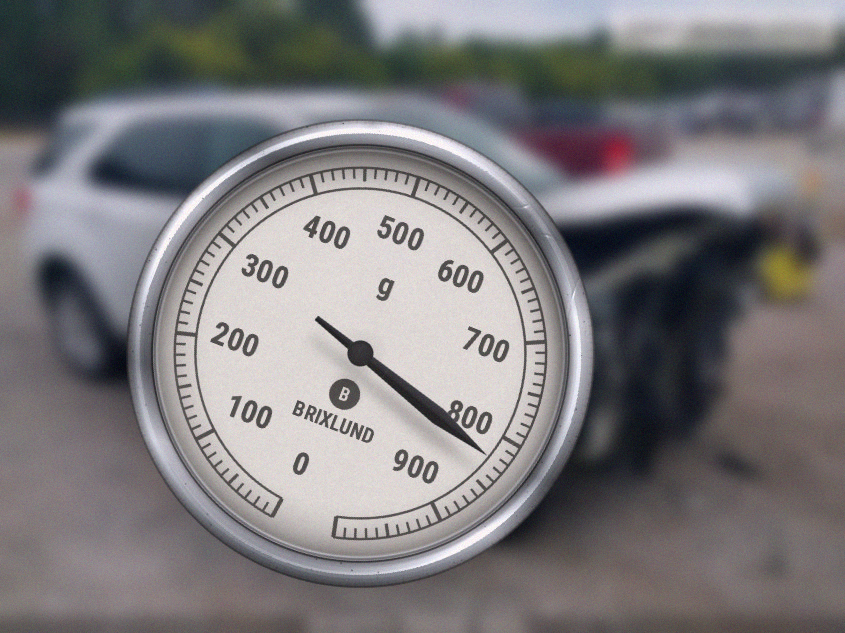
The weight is g 825
